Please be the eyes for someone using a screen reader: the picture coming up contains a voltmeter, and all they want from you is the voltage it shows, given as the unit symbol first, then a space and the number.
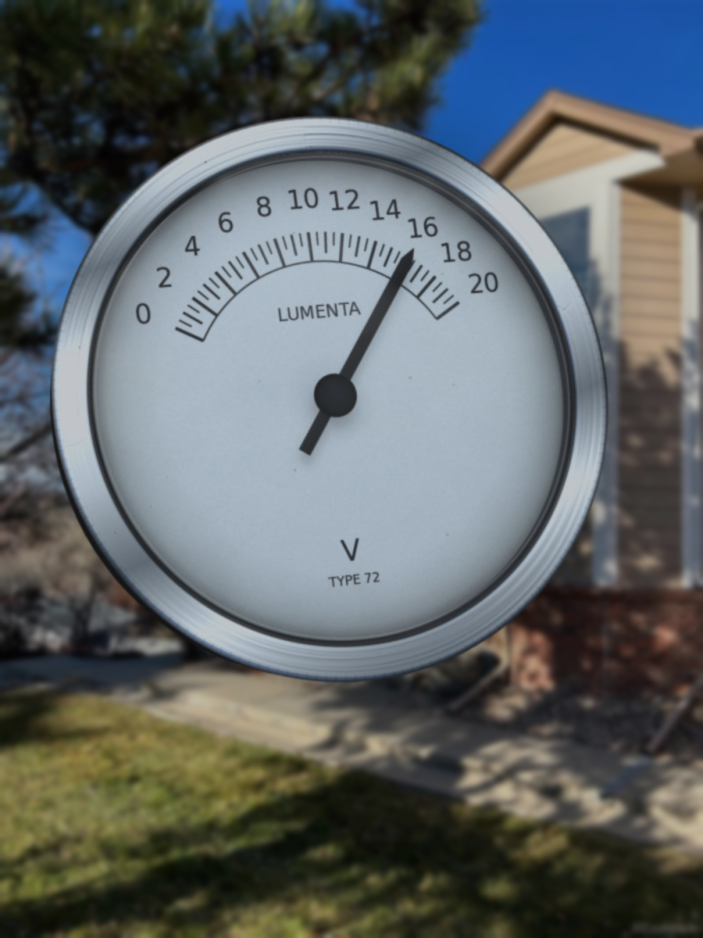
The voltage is V 16
